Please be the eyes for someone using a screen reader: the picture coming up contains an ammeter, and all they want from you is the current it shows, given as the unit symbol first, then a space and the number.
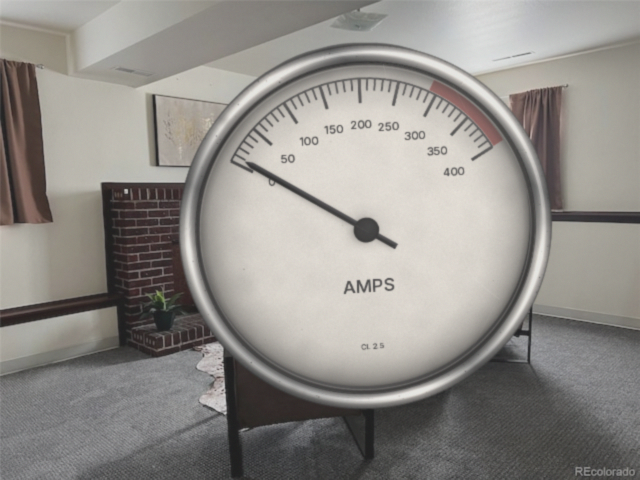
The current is A 10
